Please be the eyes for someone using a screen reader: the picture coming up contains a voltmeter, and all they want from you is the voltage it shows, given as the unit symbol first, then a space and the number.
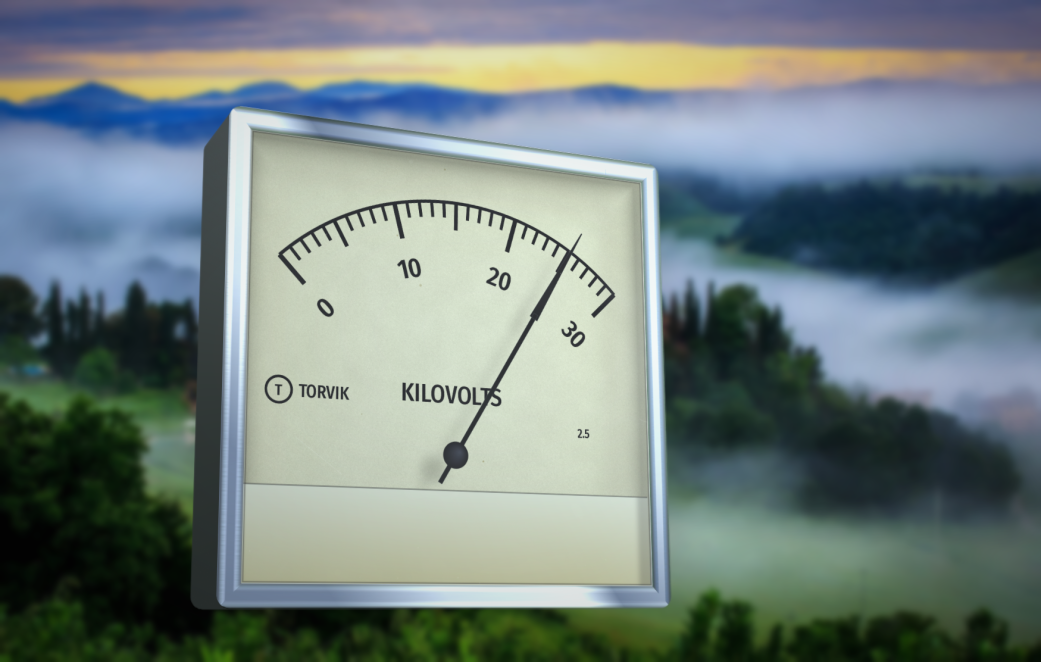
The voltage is kV 25
